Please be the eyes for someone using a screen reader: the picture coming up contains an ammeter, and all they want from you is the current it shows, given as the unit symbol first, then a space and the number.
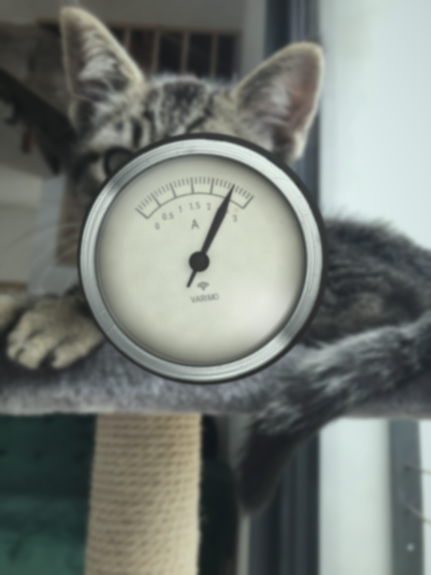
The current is A 2.5
